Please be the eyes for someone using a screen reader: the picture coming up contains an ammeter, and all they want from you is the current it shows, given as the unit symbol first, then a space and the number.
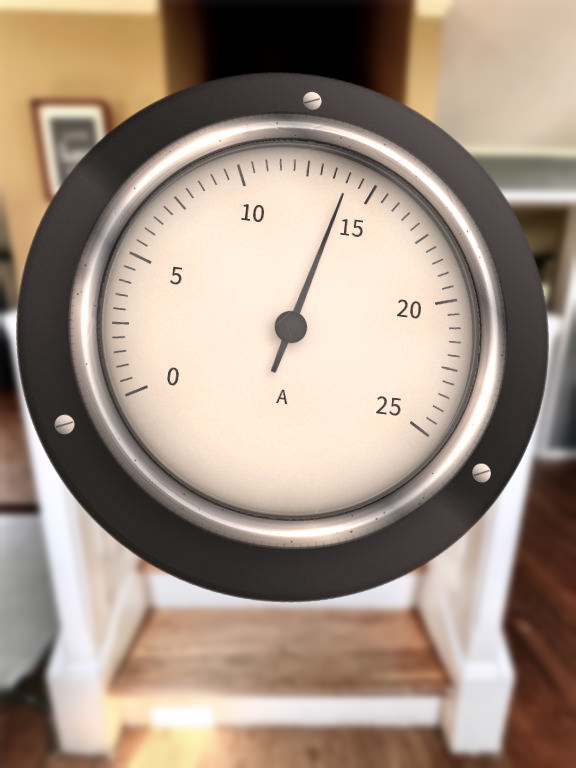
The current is A 14
